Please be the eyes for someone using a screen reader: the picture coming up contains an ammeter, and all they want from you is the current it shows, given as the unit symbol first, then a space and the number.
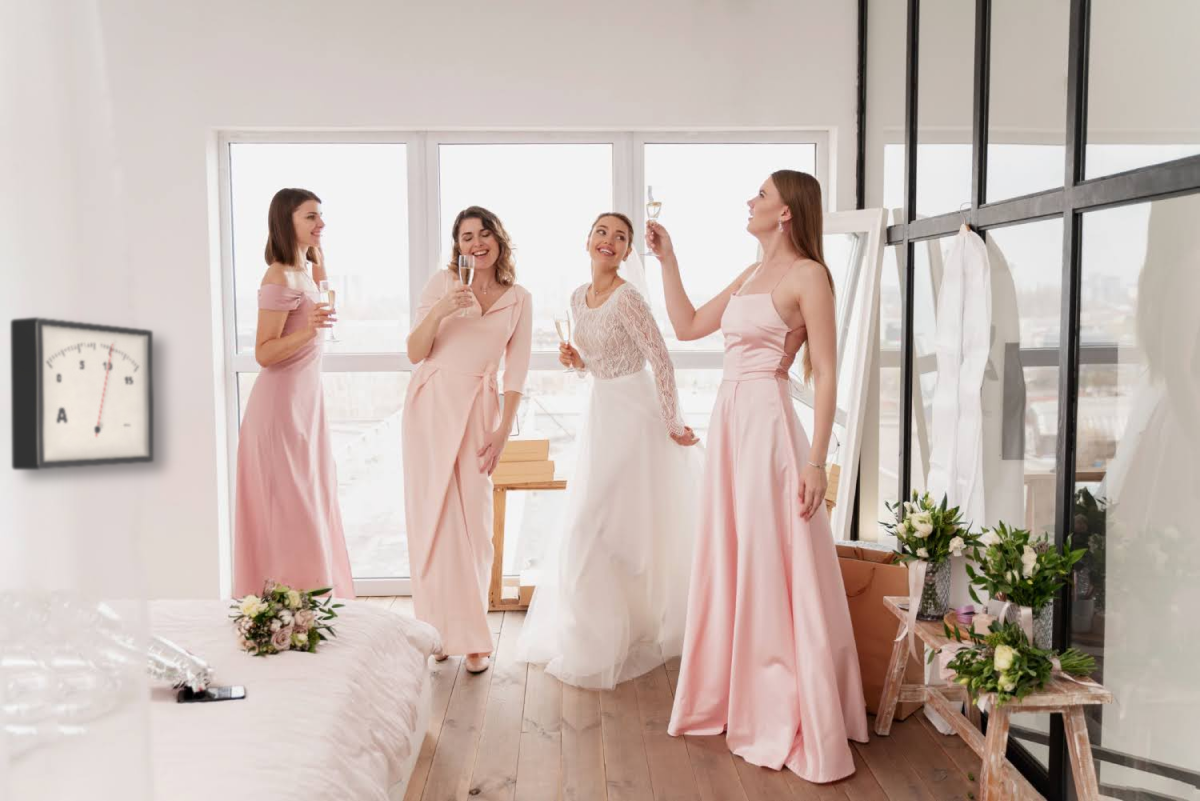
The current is A 10
